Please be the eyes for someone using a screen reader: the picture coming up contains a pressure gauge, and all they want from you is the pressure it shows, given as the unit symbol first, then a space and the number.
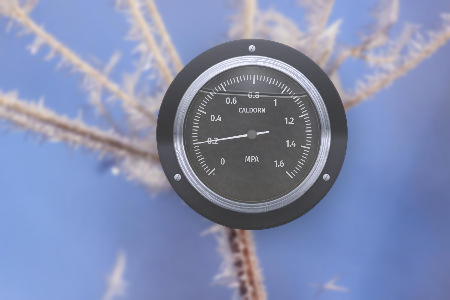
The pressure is MPa 0.2
